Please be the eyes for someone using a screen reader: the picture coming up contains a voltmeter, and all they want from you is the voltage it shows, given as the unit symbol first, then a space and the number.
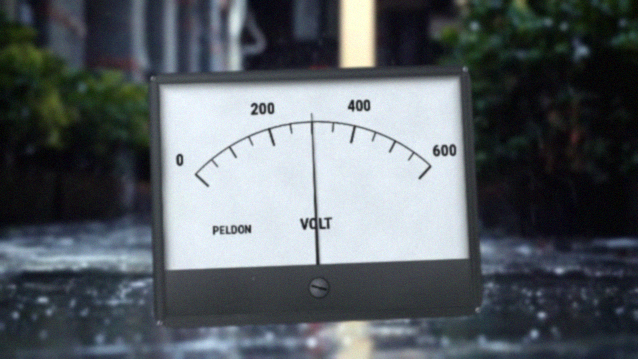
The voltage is V 300
